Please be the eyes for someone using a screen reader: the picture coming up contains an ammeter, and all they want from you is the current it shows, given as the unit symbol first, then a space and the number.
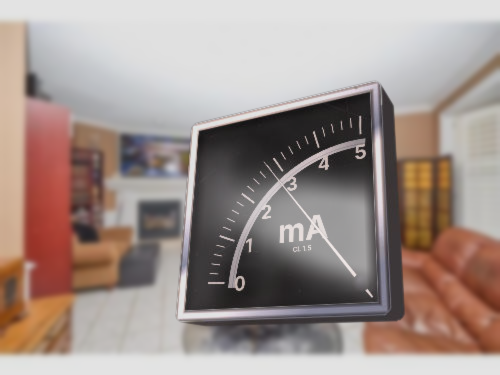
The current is mA 2.8
